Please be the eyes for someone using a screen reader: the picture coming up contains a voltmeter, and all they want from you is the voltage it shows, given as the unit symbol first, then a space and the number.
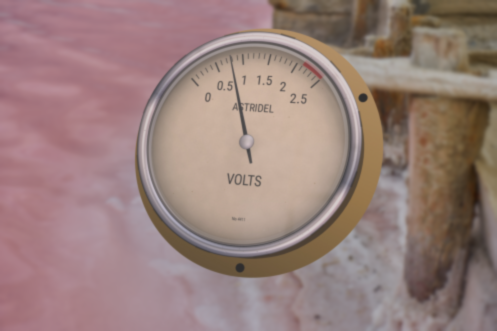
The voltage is V 0.8
